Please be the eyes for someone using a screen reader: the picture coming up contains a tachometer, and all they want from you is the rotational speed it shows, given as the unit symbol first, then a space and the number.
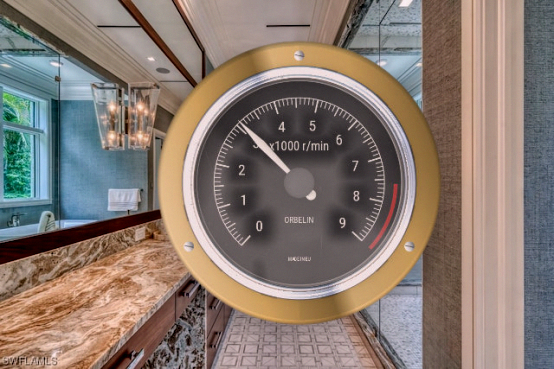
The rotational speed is rpm 3100
